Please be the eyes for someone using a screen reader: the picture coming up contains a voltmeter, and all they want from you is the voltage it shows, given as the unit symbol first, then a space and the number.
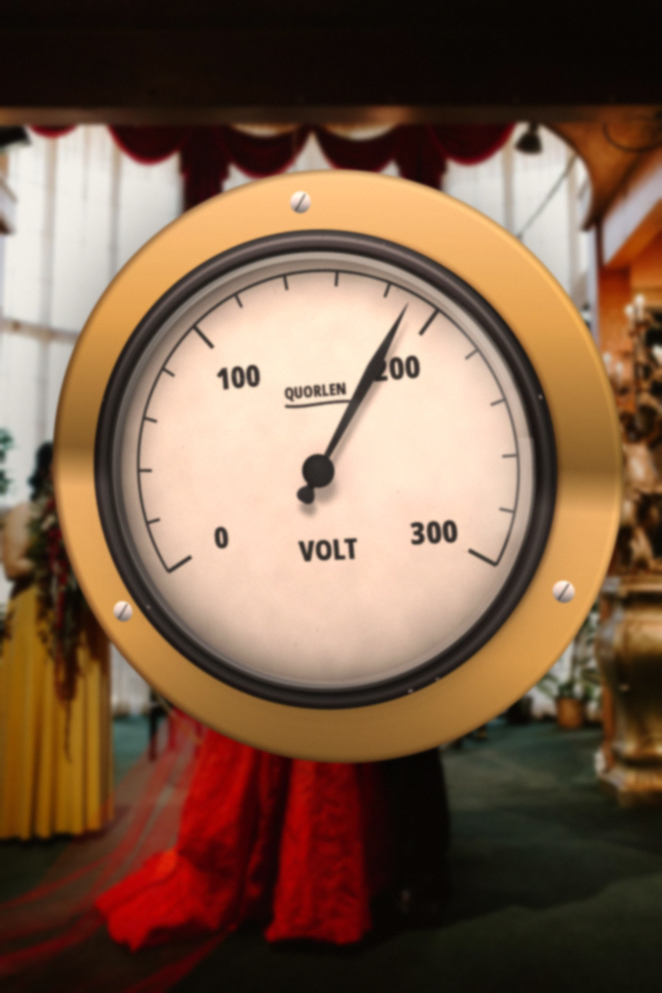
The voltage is V 190
